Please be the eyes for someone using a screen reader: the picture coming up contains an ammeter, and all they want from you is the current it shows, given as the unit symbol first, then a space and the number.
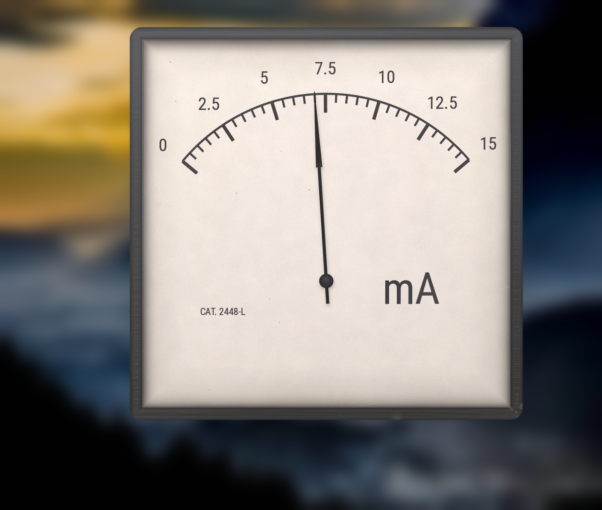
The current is mA 7
